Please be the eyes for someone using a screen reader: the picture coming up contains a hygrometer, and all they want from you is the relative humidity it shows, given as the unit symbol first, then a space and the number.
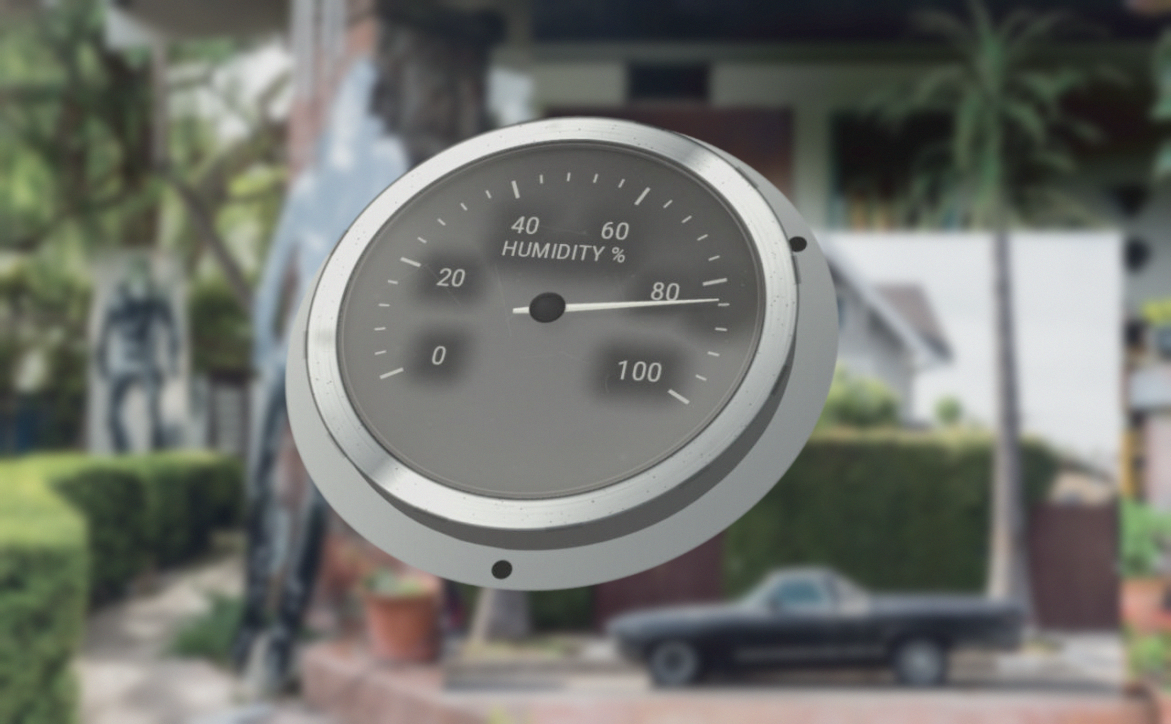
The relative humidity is % 84
